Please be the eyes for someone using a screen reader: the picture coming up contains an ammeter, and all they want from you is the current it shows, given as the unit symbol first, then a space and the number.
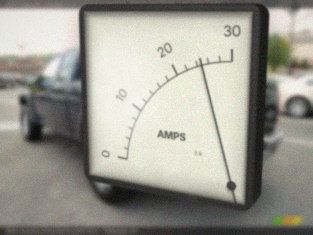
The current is A 25
